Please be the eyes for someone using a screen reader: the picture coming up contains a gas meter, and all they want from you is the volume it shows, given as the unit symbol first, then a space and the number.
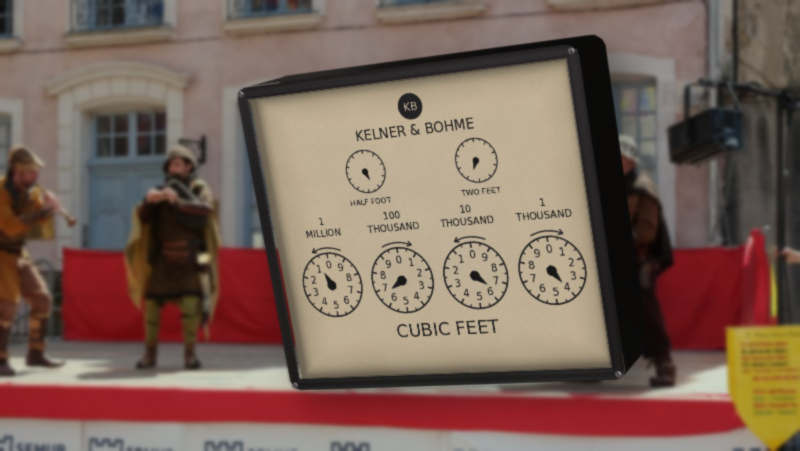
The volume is ft³ 66400
